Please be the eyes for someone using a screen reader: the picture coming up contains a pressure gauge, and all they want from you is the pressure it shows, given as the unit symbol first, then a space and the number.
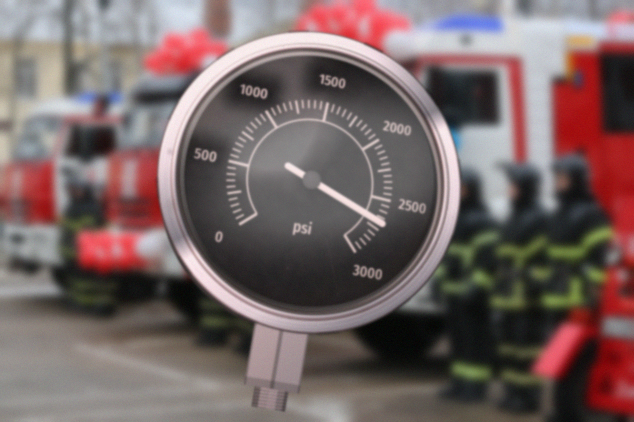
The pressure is psi 2700
